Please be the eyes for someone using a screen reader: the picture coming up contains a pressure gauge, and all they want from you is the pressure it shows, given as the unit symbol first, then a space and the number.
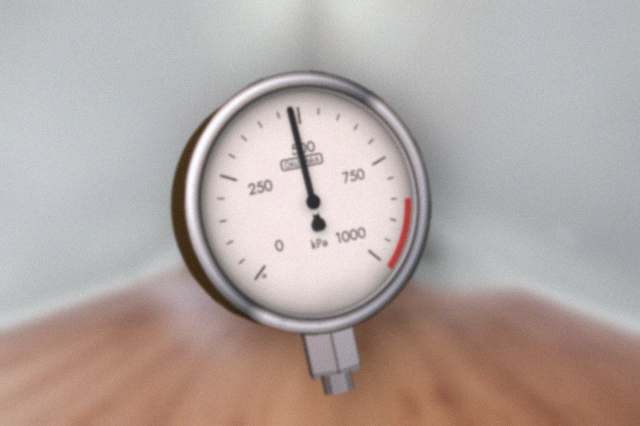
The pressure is kPa 475
